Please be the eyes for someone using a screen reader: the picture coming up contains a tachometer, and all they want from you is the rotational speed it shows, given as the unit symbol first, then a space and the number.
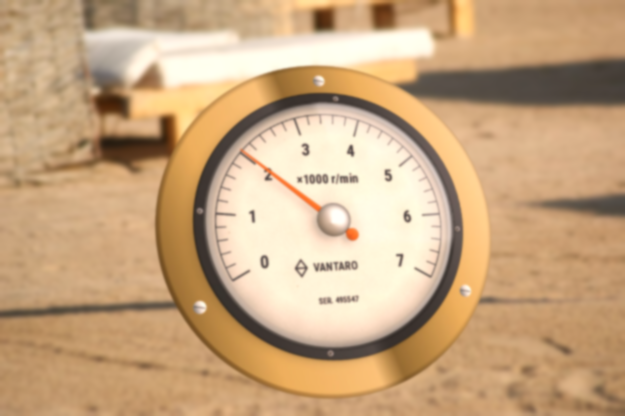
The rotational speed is rpm 2000
